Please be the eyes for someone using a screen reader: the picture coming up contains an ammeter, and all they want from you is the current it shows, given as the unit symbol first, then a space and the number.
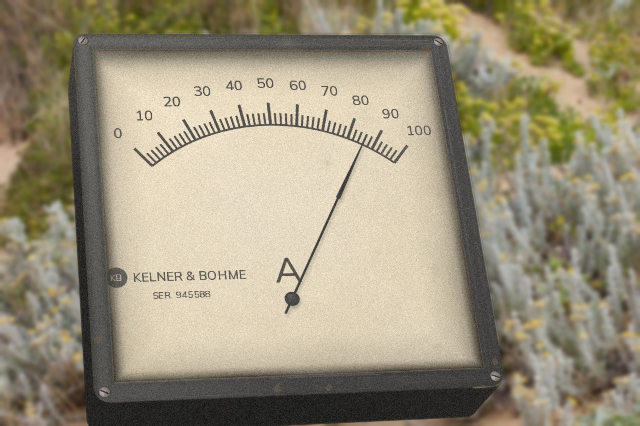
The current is A 86
